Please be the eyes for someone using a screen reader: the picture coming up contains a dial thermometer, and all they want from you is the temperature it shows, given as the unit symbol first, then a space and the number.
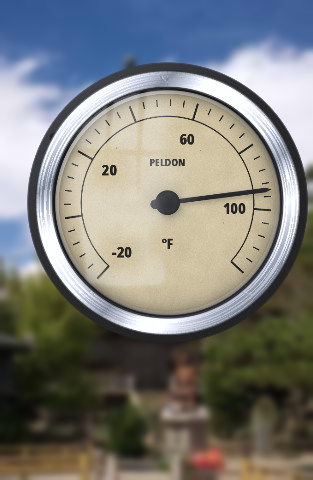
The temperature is °F 94
